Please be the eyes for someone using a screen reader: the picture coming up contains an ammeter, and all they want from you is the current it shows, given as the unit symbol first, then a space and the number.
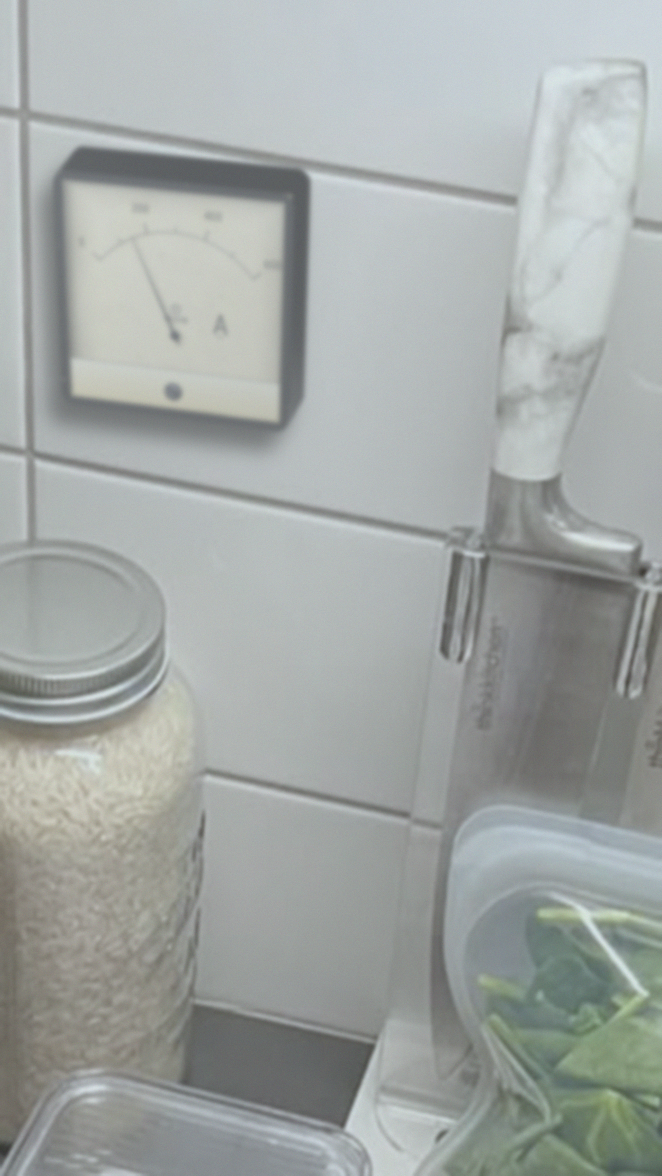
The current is A 150
